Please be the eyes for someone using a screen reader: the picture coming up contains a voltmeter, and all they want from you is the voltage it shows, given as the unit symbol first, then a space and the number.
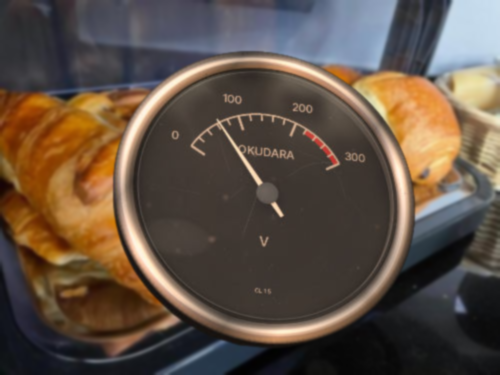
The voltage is V 60
